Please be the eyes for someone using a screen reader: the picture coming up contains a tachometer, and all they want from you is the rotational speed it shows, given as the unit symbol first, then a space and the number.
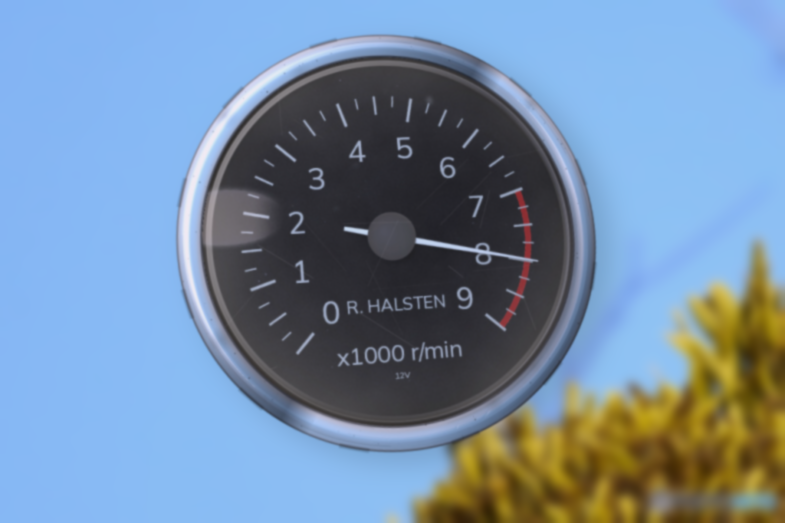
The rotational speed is rpm 8000
